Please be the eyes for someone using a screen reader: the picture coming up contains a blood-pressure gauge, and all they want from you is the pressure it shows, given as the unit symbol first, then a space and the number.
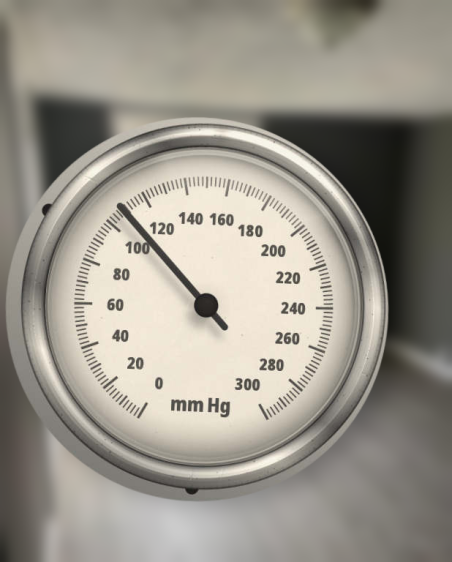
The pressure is mmHg 108
